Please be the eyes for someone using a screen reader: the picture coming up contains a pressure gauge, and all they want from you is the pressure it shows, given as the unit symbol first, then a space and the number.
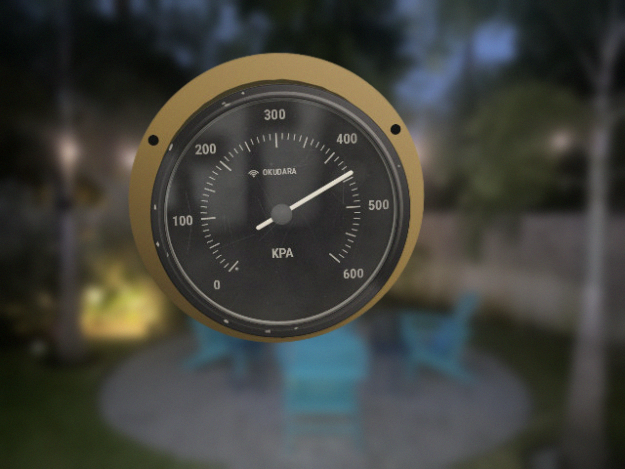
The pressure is kPa 440
